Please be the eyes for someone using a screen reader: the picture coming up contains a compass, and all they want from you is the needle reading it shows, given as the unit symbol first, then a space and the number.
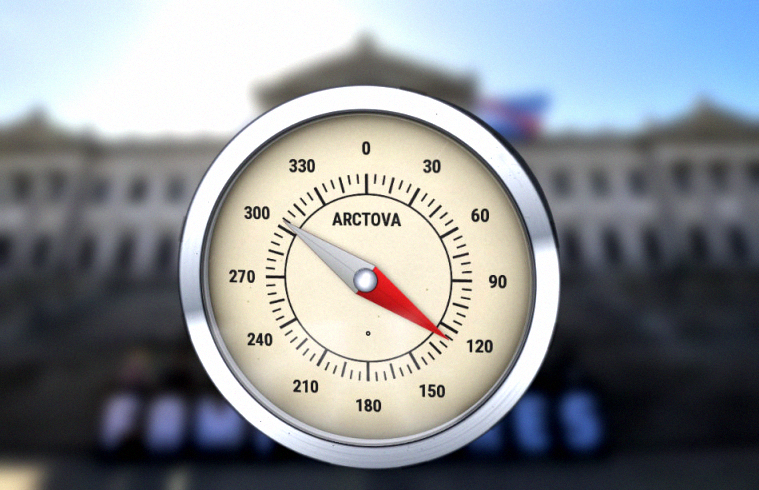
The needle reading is ° 125
